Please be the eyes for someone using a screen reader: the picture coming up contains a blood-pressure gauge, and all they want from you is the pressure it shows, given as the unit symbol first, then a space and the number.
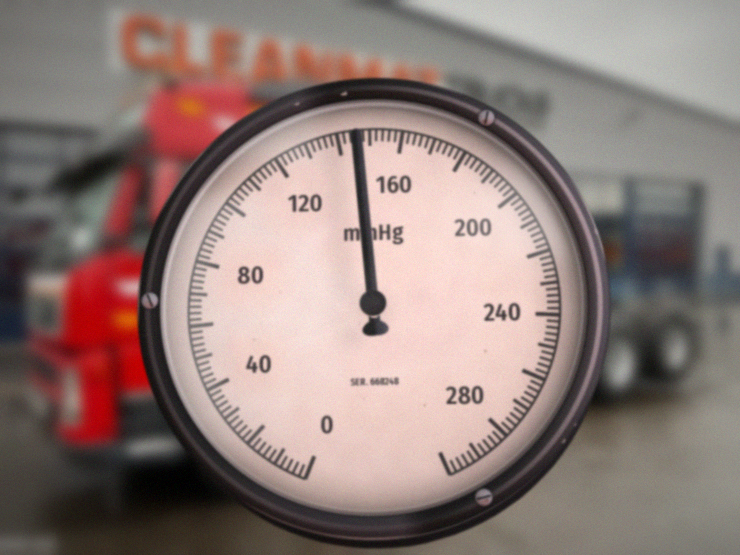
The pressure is mmHg 146
